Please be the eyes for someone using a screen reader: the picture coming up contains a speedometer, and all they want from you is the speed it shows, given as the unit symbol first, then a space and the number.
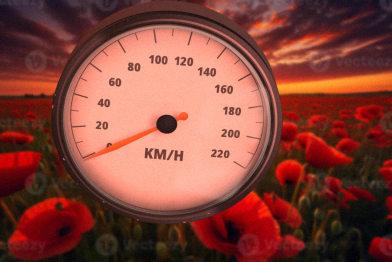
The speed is km/h 0
